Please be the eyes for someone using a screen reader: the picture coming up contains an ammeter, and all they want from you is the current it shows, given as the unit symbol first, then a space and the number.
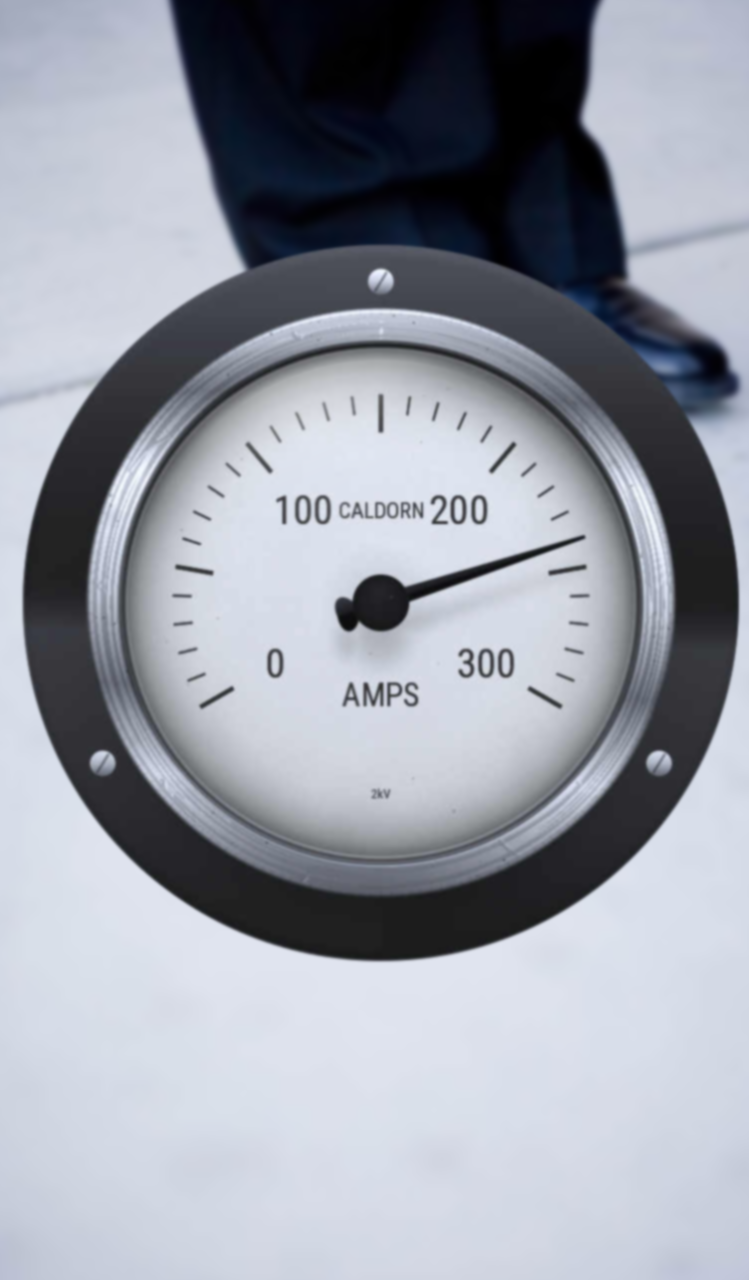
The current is A 240
